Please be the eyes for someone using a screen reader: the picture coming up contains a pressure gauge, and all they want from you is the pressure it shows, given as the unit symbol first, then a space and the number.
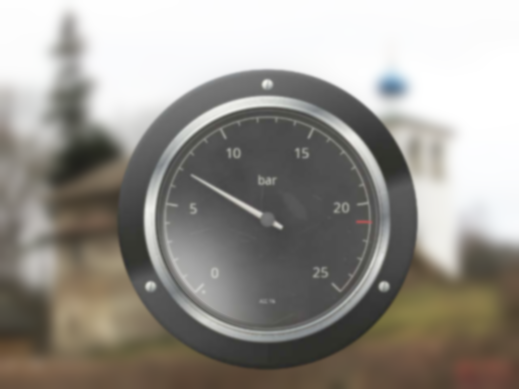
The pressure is bar 7
